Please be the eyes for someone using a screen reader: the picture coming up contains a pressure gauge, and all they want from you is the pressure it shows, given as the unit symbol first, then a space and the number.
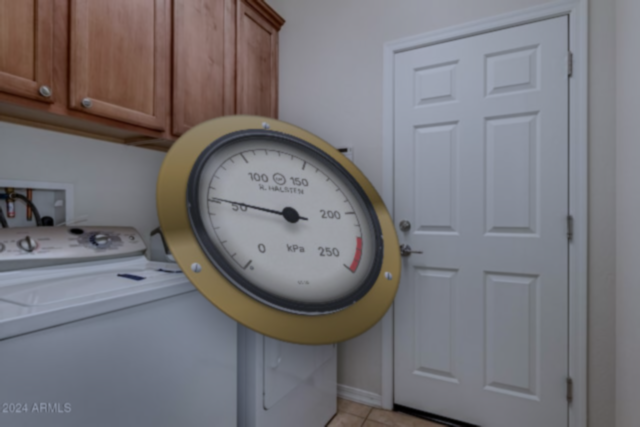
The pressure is kPa 50
